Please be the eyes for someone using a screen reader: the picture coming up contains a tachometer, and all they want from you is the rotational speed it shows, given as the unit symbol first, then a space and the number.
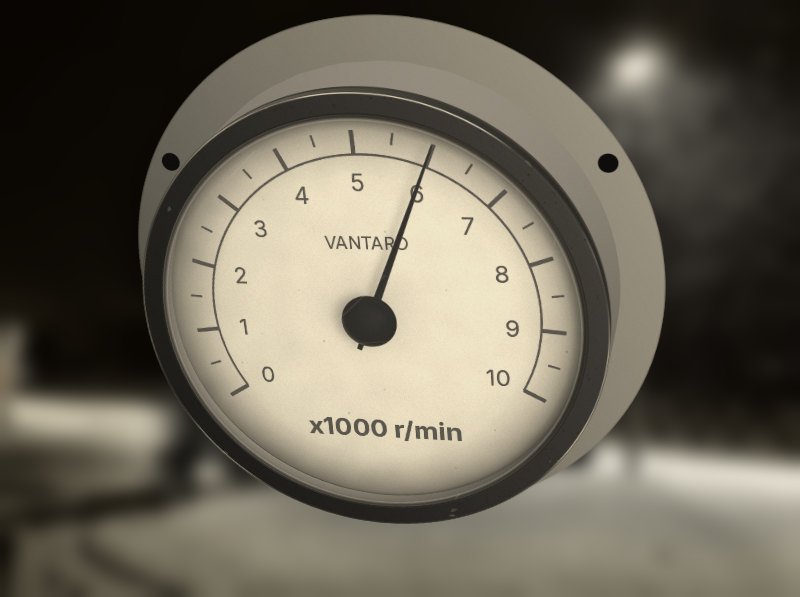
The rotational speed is rpm 6000
